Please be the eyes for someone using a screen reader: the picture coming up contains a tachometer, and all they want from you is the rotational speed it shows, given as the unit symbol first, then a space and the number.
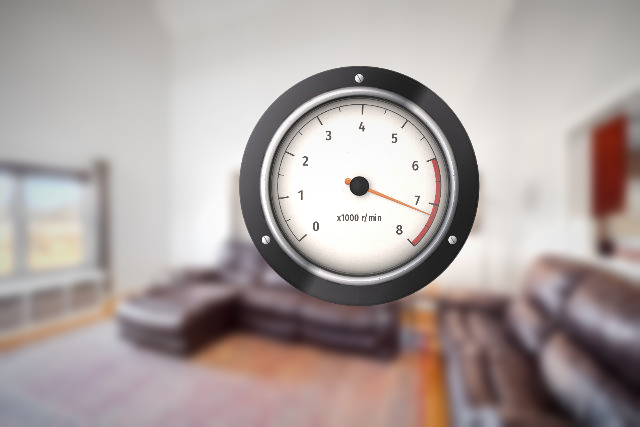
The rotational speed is rpm 7250
